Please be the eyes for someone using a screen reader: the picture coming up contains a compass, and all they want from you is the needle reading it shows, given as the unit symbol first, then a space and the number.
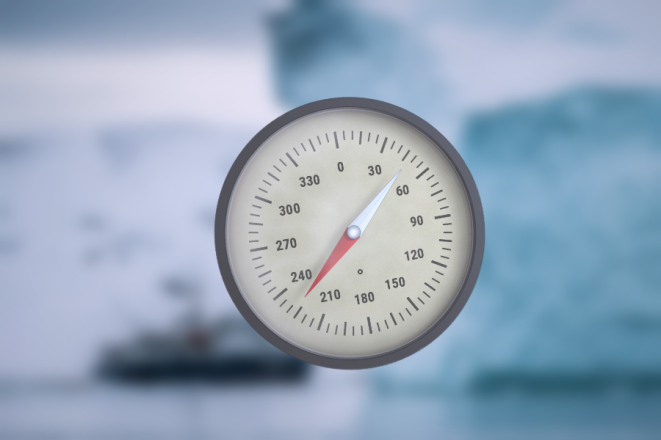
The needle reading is ° 227.5
